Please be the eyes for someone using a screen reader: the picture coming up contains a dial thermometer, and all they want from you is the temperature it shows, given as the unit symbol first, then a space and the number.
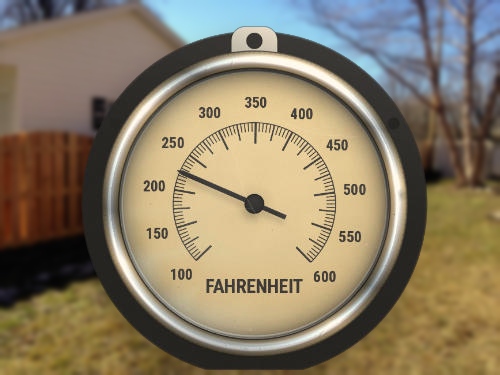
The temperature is °F 225
